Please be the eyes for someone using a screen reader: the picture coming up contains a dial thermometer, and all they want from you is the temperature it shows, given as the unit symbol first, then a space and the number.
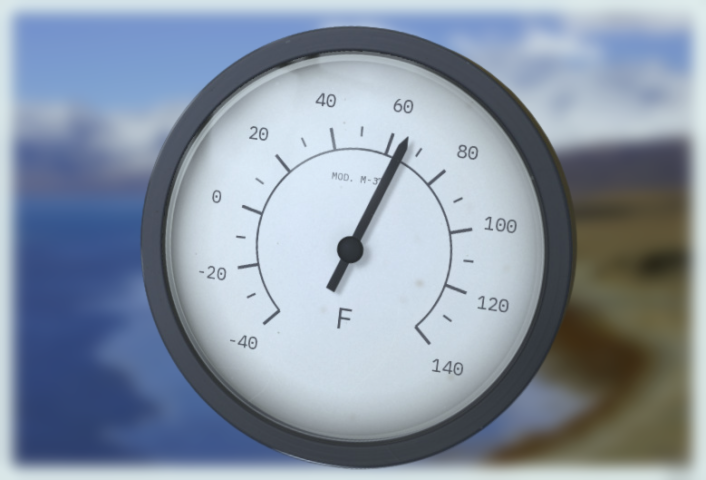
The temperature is °F 65
